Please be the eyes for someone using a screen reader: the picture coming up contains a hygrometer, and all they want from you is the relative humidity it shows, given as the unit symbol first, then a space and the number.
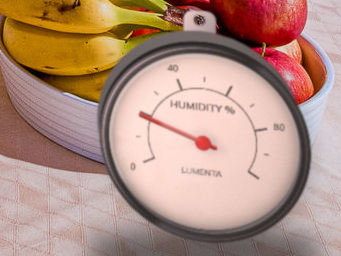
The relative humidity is % 20
